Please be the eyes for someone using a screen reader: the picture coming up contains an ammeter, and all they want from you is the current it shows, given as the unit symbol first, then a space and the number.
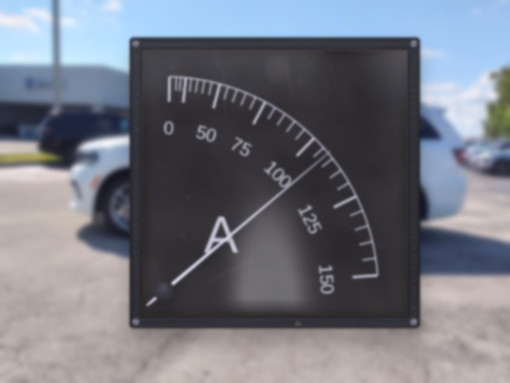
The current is A 107.5
